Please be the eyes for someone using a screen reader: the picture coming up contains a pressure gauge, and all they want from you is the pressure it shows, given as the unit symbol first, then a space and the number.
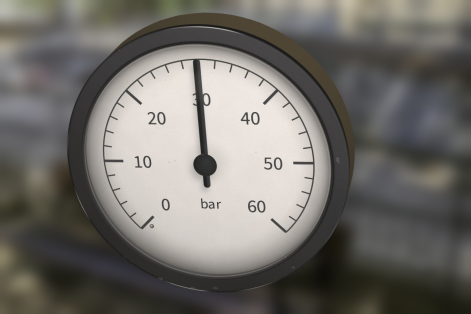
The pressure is bar 30
